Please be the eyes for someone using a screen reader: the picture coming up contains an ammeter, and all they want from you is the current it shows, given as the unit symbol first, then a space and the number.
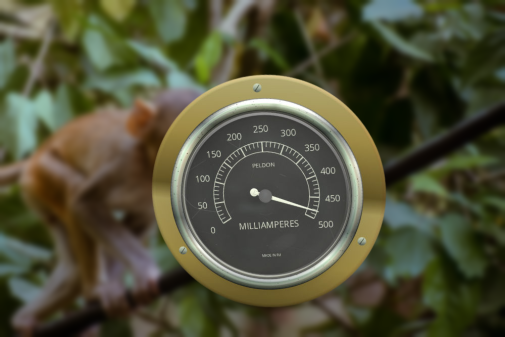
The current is mA 480
